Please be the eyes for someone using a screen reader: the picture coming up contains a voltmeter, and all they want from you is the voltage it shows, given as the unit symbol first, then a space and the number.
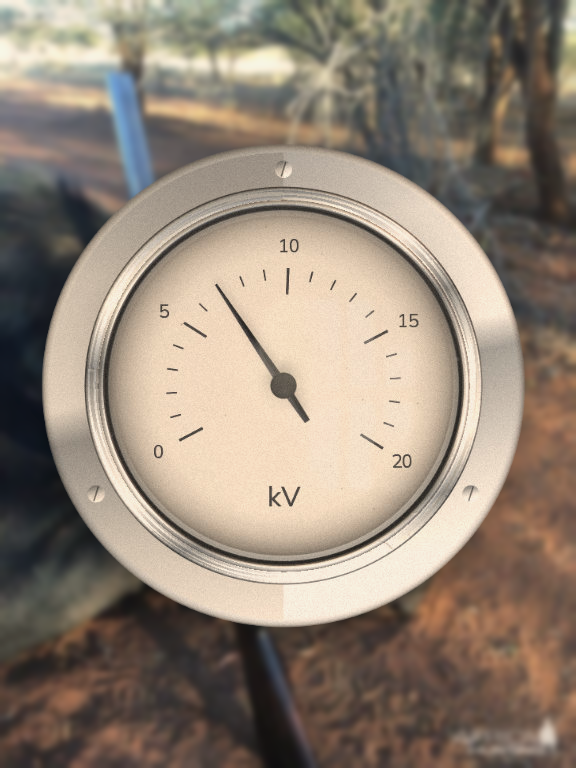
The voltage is kV 7
